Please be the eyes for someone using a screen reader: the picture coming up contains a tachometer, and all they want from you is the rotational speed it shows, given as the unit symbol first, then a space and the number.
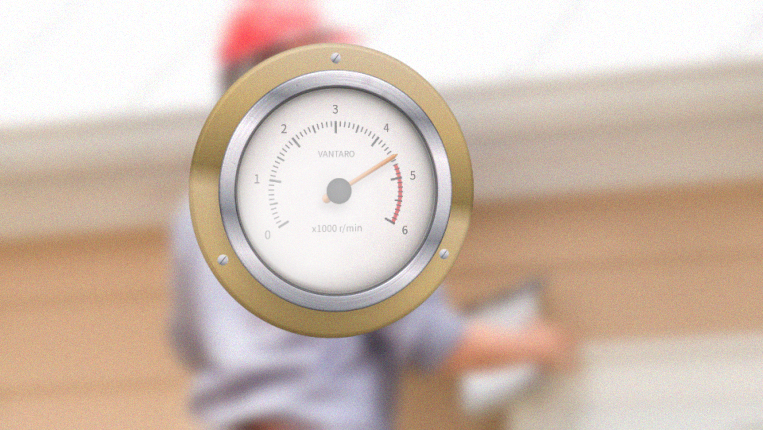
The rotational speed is rpm 4500
